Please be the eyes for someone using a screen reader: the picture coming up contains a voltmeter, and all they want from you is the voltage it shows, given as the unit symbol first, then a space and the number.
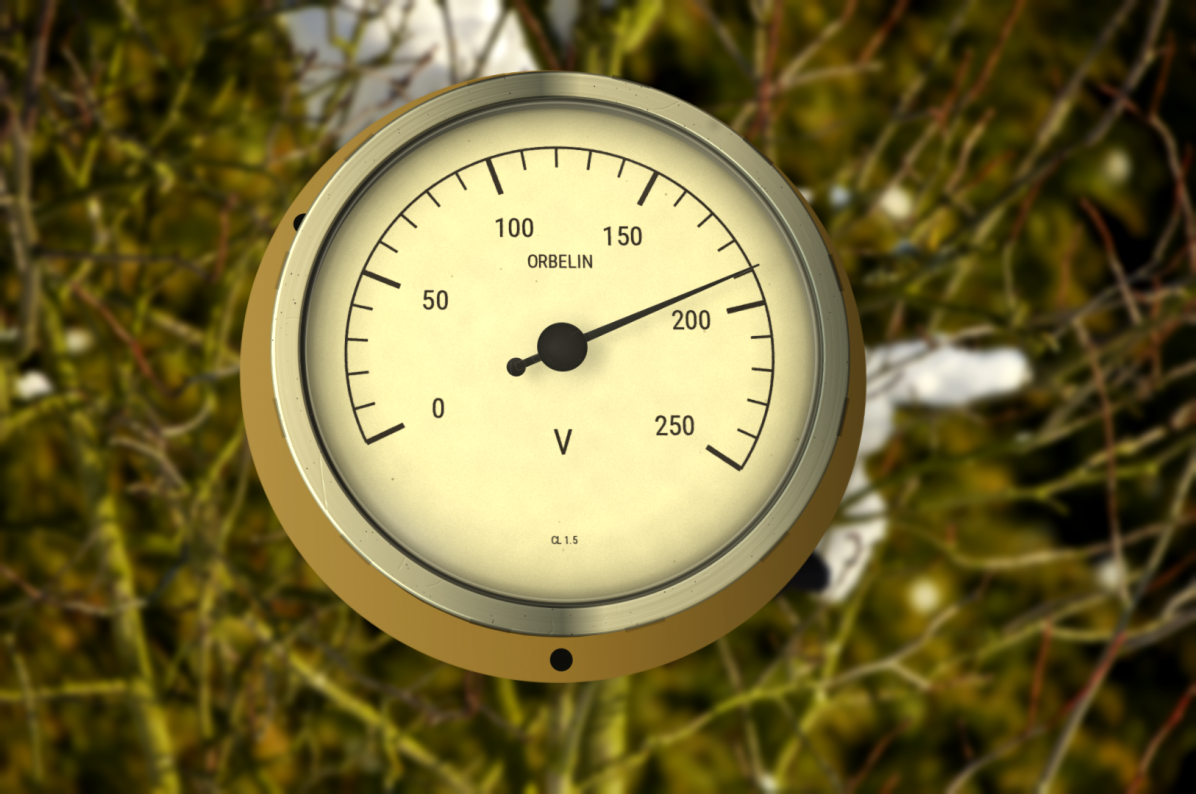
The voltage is V 190
